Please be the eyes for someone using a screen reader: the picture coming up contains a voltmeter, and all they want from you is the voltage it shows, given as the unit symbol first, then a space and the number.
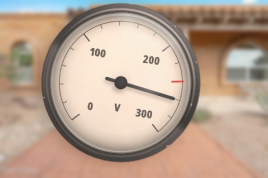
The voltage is V 260
